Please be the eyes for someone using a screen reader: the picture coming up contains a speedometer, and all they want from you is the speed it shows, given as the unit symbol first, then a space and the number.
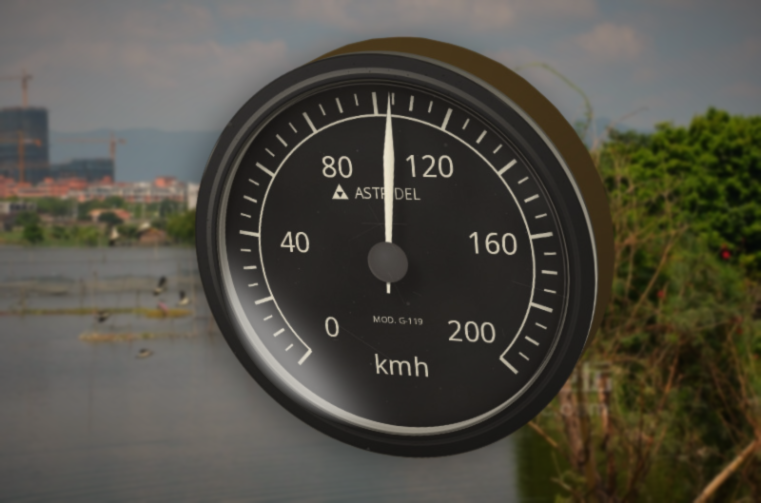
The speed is km/h 105
